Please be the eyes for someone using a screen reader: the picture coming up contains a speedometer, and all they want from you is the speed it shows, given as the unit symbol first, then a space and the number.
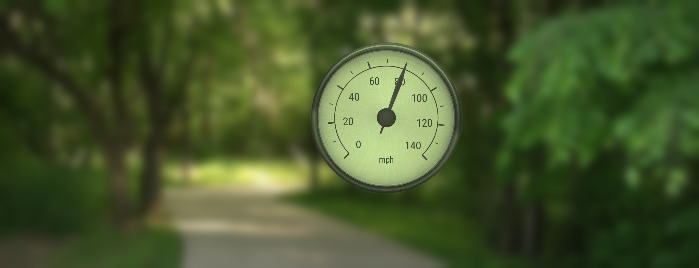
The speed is mph 80
